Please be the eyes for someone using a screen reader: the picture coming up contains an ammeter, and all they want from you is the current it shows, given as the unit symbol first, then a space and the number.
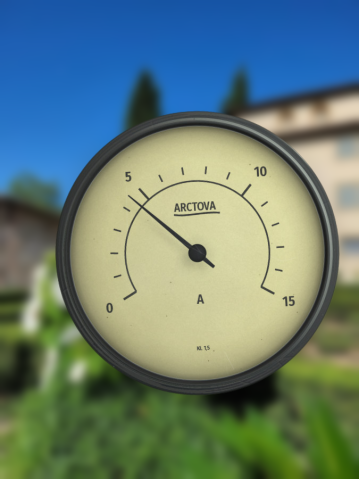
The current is A 4.5
